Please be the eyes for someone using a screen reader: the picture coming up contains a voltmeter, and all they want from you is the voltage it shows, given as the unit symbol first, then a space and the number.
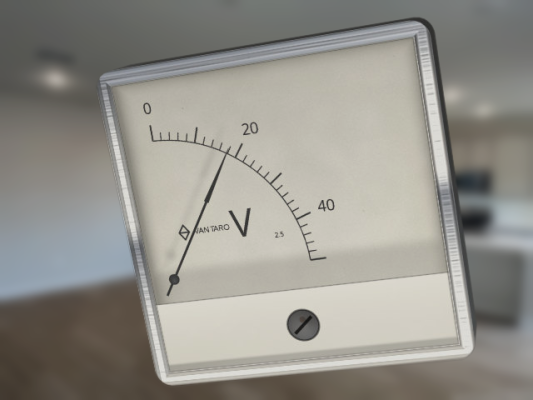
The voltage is V 18
